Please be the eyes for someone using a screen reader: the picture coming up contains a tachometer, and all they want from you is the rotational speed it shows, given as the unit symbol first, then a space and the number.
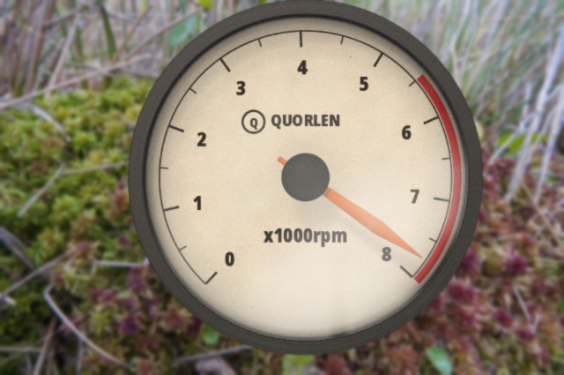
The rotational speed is rpm 7750
